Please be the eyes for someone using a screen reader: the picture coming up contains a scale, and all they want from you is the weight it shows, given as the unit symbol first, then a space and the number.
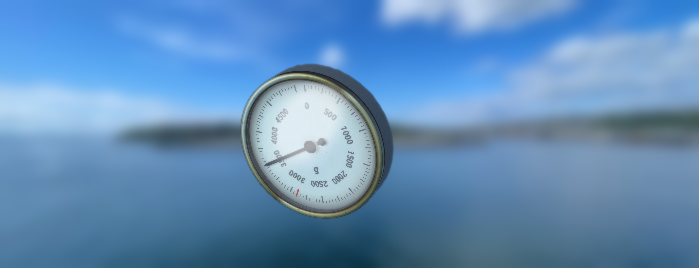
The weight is g 3500
